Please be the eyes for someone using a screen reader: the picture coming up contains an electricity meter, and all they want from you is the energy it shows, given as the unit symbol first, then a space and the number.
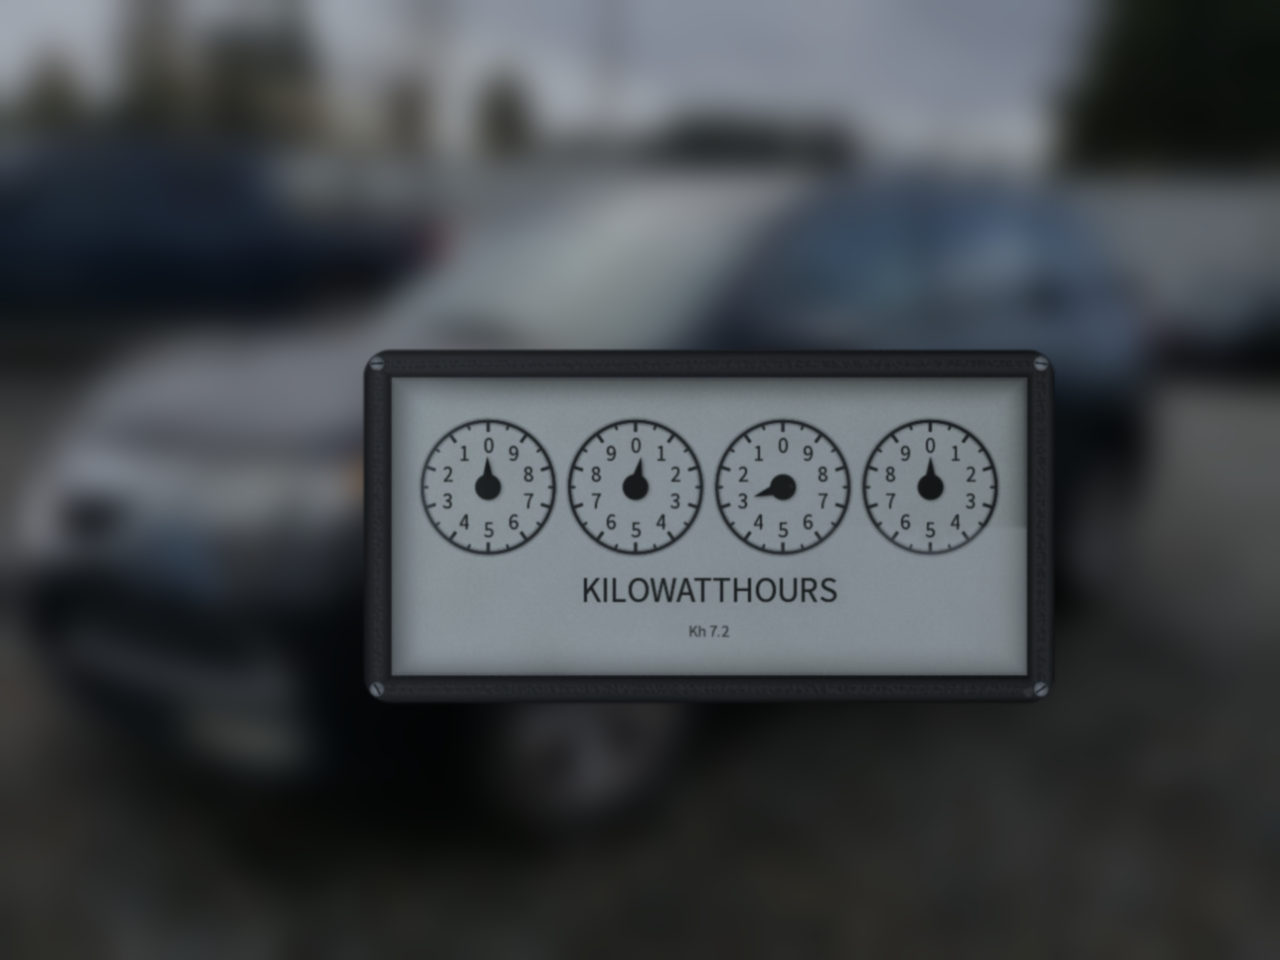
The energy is kWh 30
